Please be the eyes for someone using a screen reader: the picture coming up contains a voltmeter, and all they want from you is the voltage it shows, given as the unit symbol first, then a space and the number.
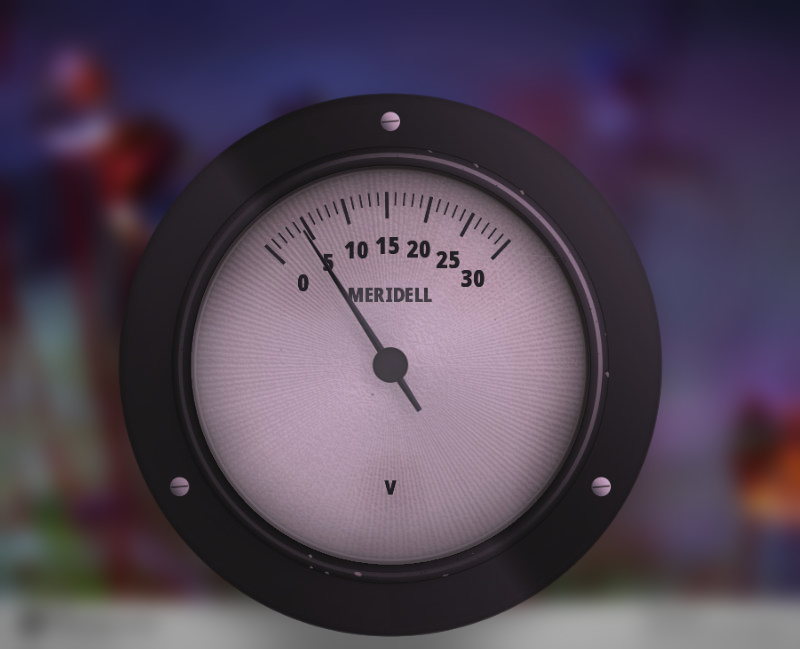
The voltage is V 4.5
